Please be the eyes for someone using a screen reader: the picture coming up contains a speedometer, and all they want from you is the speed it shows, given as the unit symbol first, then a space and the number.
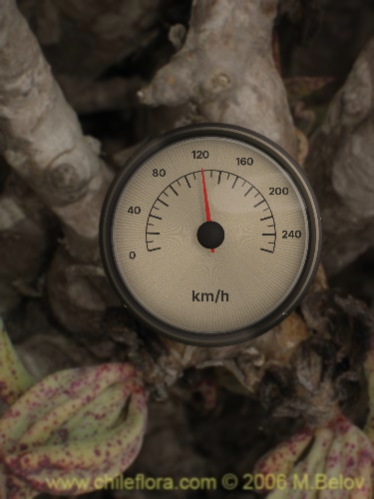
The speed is km/h 120
